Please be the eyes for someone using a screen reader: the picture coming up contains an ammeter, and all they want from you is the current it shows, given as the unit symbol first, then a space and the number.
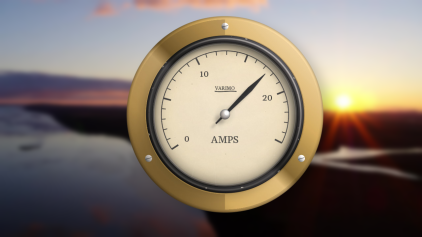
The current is A 17.5
